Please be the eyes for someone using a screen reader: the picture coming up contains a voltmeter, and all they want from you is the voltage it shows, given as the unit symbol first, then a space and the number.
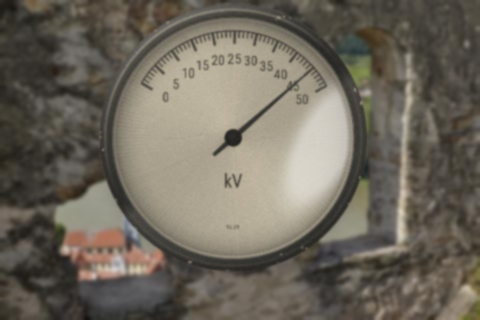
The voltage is kV 45
